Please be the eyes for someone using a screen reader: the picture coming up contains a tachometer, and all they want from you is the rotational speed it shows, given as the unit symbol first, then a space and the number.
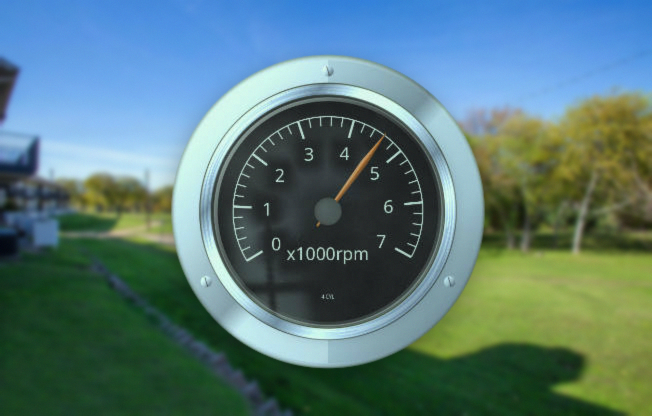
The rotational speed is rpm 4600
